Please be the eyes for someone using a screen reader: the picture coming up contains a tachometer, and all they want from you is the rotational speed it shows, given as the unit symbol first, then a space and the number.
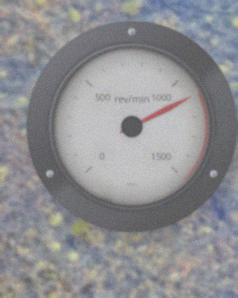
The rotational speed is rpm 1100
